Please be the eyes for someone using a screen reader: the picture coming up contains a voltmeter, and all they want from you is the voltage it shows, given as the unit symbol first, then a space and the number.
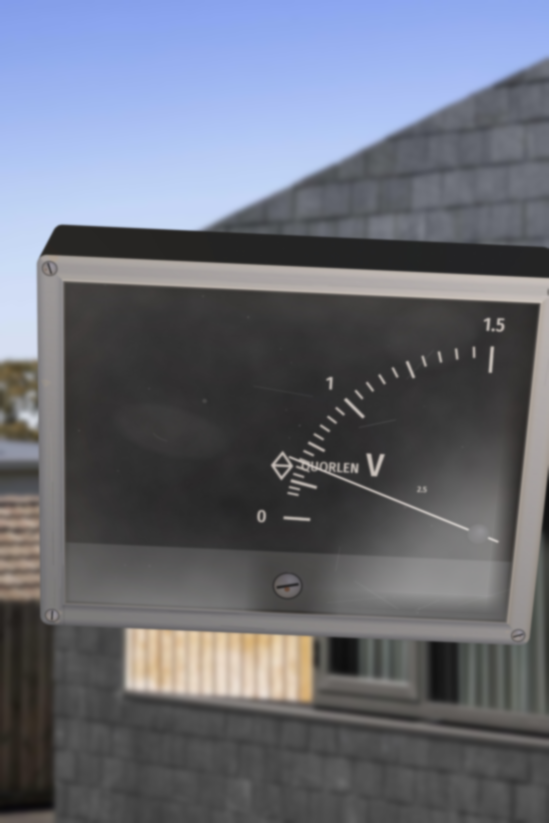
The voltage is V 0.65
